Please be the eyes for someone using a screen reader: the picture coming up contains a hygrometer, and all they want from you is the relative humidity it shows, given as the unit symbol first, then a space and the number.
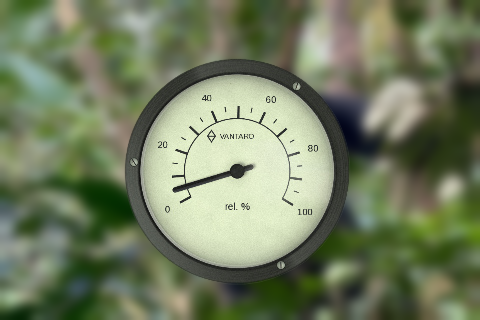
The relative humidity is % 5
